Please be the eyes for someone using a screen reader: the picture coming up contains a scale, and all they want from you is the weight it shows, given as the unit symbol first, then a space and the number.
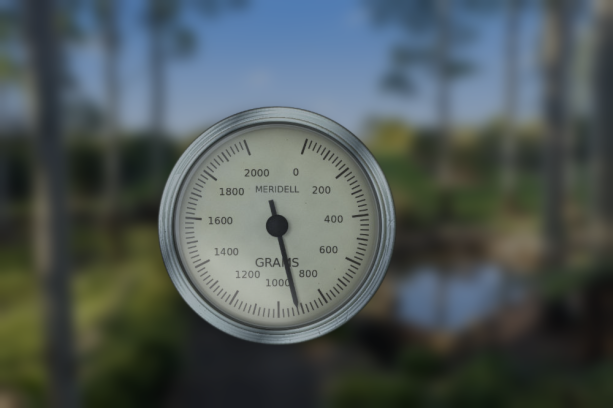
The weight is g 920
